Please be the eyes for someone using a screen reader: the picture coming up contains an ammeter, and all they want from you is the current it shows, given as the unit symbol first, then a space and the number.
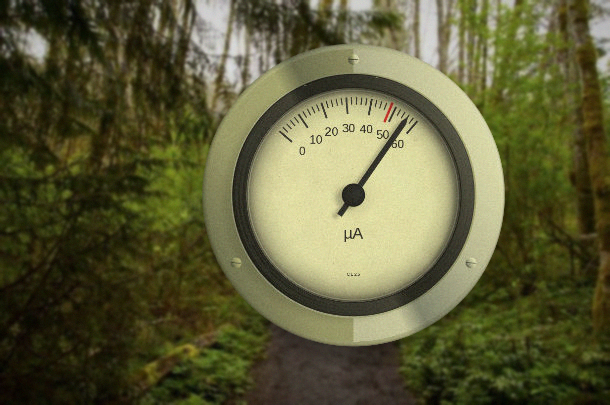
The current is µA 56
